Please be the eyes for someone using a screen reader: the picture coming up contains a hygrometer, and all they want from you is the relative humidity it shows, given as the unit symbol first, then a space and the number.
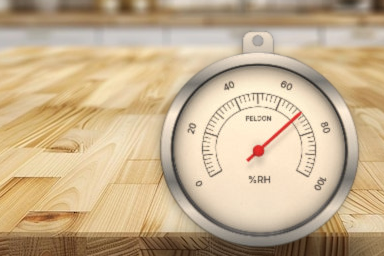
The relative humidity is % 70
